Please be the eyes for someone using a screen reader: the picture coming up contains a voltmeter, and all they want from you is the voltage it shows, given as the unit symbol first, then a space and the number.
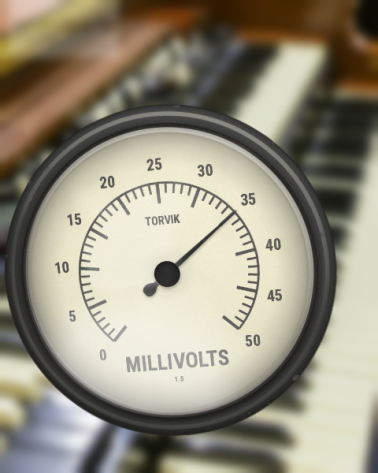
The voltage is mV 35
